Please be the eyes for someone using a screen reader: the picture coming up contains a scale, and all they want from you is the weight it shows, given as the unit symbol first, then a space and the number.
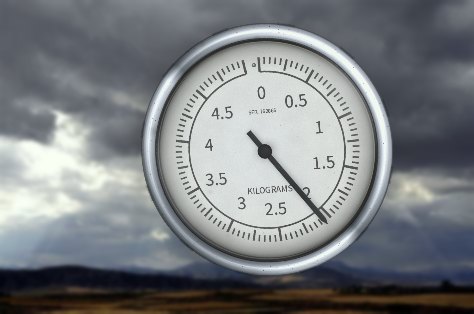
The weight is kg 2.05
